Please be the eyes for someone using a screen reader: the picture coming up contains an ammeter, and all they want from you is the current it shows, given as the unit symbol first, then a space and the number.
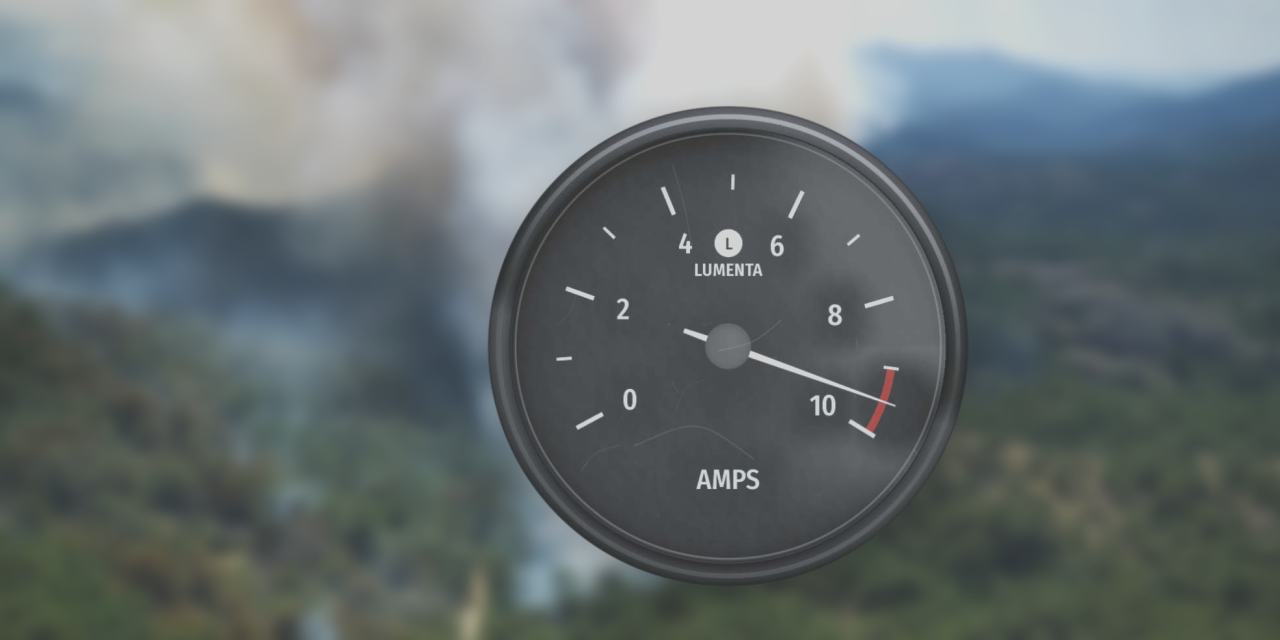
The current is A 9.5
